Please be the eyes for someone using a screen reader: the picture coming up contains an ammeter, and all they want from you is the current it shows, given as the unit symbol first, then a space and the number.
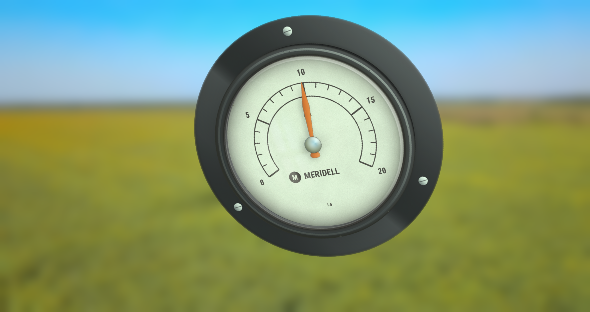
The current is A 10
